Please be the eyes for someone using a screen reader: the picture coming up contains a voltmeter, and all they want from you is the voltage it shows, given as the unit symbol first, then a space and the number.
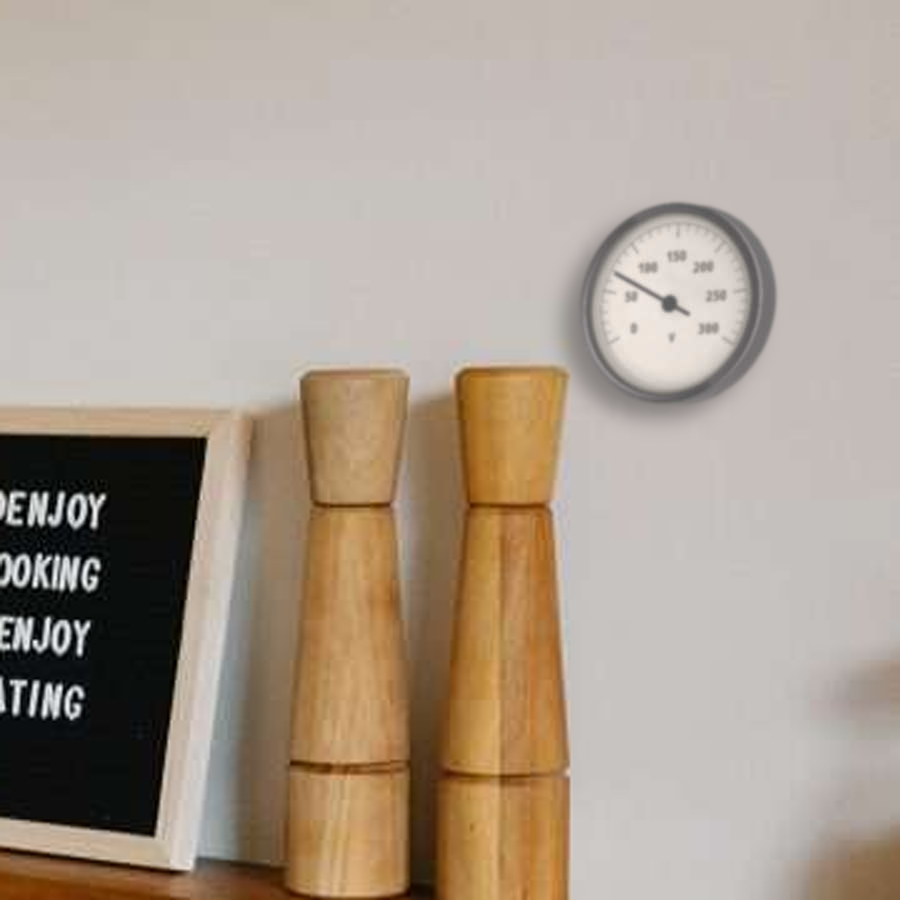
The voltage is V 70
